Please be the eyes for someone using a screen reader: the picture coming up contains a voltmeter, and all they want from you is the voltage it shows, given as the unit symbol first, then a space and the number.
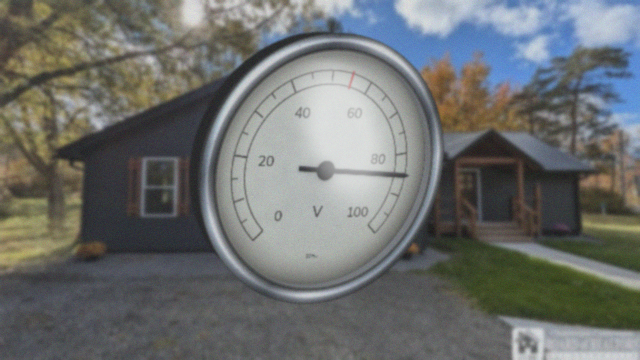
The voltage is V 85
